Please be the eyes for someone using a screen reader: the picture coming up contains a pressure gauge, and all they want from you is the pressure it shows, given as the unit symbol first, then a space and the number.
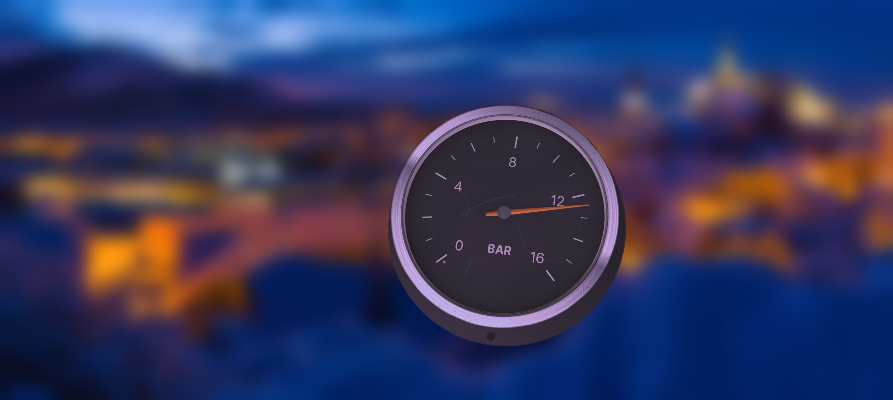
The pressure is bar 12.5
